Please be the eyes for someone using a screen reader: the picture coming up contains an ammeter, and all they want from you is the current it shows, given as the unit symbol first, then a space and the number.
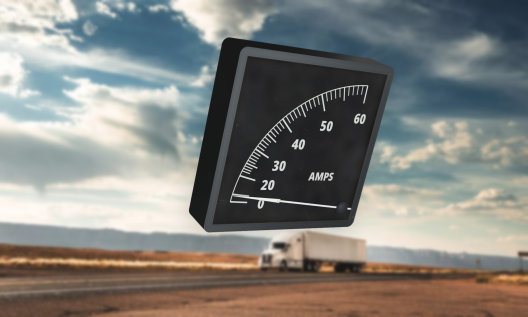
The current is A 10
